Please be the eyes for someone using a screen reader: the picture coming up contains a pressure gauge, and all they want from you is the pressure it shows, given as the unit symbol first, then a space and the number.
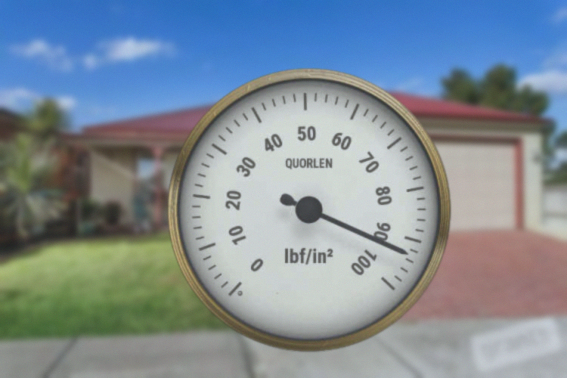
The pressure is psi 93
